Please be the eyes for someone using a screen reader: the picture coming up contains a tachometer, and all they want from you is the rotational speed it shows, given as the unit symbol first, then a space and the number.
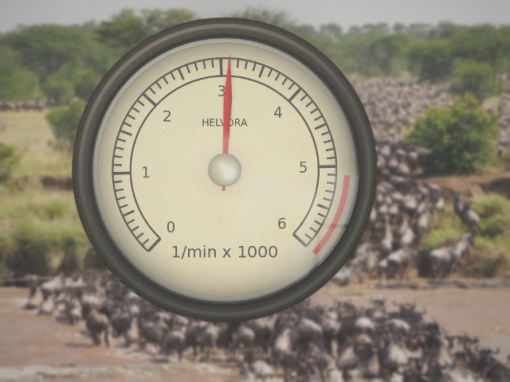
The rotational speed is rpm 3100
